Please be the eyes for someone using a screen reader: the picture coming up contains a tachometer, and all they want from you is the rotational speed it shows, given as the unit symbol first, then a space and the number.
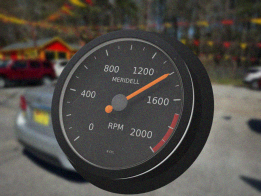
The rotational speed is rpm 1400
